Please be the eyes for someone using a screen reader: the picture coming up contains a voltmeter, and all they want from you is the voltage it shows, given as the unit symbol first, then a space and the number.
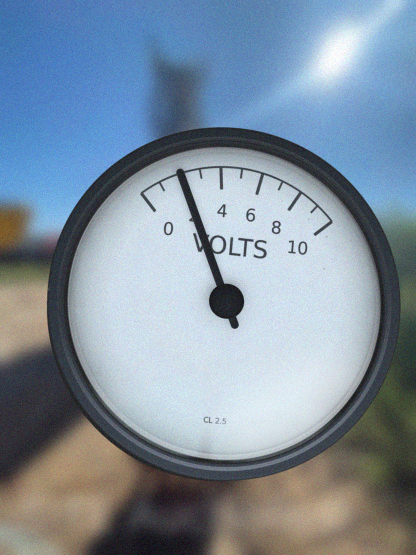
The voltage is V 2
